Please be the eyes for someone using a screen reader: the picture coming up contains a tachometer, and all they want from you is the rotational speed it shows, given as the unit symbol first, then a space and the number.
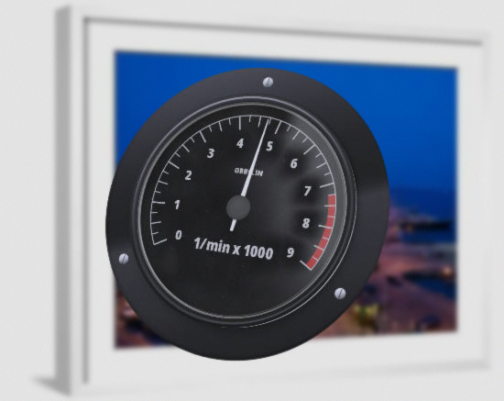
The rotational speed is rpm 4750
